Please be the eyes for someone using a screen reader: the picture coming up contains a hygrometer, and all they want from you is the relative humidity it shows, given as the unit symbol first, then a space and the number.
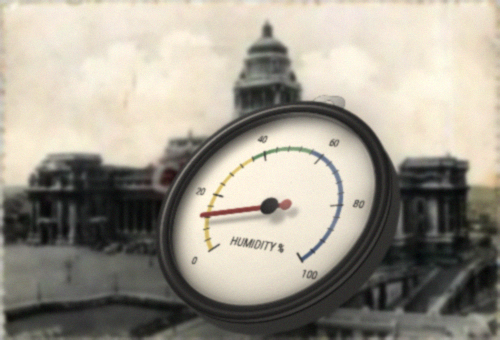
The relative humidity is % 12
